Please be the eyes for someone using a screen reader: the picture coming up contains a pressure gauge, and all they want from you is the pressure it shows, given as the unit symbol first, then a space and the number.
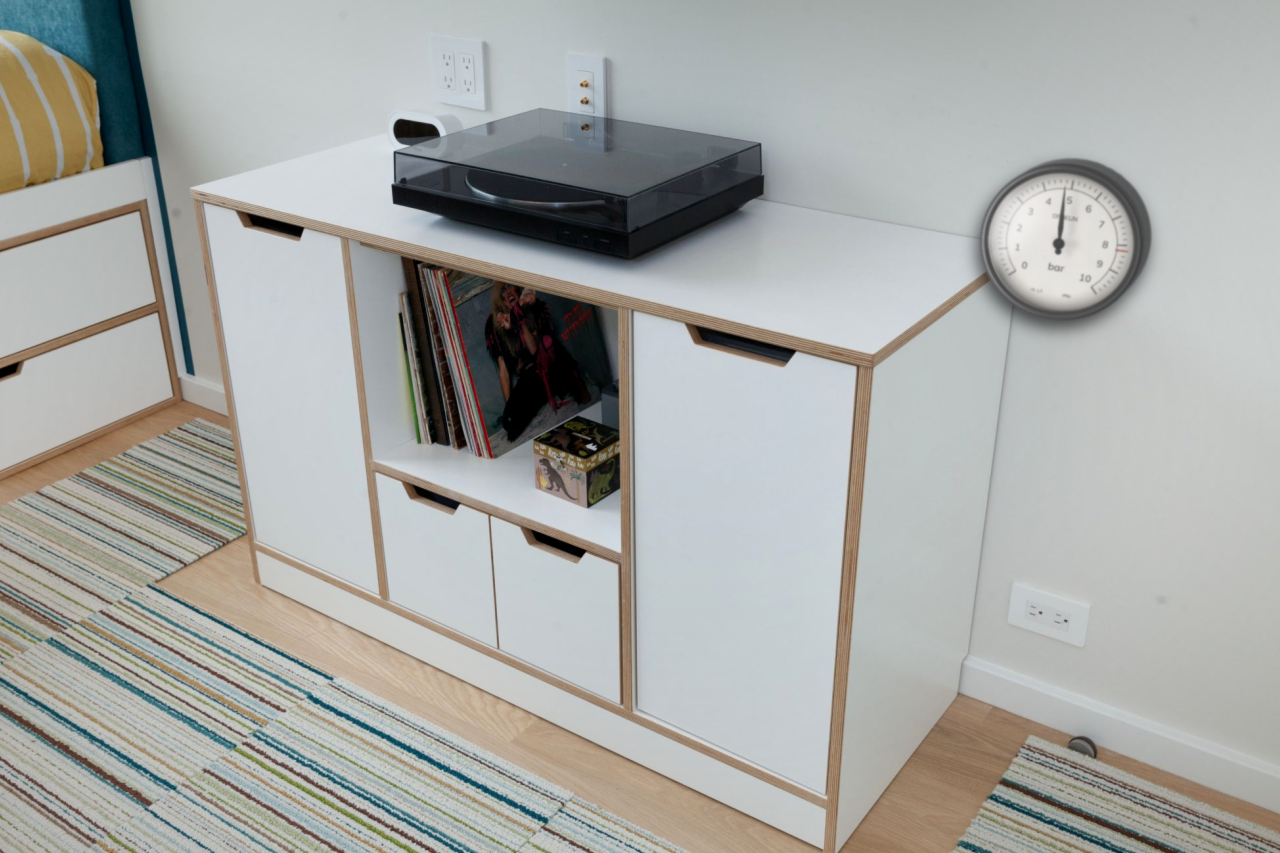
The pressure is bar 4.8
